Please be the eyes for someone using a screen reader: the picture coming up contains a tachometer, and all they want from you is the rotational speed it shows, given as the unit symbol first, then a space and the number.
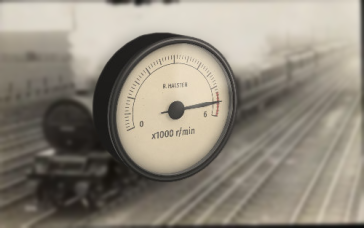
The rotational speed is rpm 5500
